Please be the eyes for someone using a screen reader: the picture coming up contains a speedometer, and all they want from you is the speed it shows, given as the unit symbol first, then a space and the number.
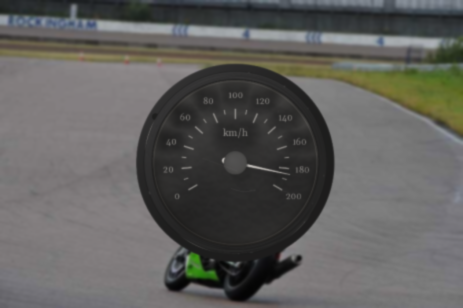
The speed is km/h 185
